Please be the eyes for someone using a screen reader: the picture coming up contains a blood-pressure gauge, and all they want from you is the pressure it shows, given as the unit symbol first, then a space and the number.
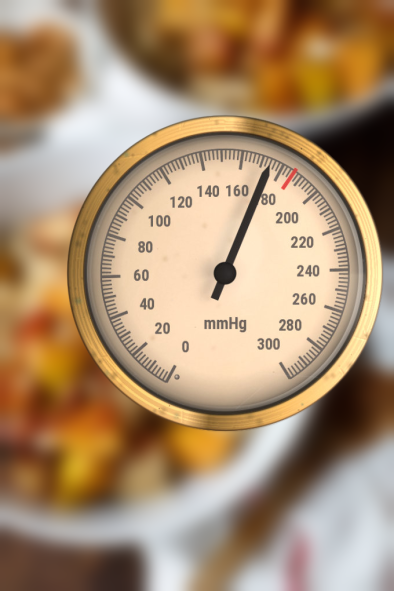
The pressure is mmHg 174
